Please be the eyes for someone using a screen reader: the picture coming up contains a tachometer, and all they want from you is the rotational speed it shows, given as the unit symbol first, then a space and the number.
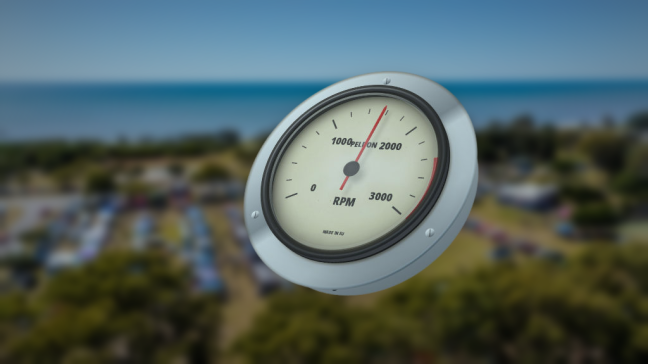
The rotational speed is rpm 1600
